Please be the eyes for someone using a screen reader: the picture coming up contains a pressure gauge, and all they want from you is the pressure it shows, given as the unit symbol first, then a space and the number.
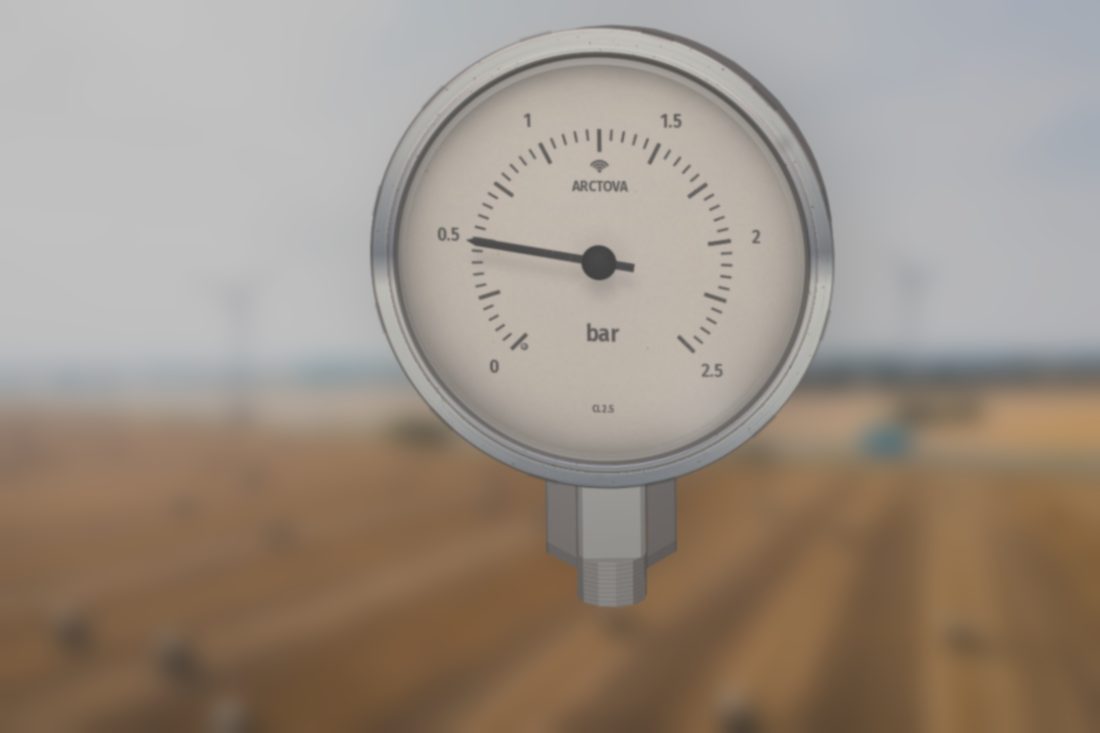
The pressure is bar 0.5
